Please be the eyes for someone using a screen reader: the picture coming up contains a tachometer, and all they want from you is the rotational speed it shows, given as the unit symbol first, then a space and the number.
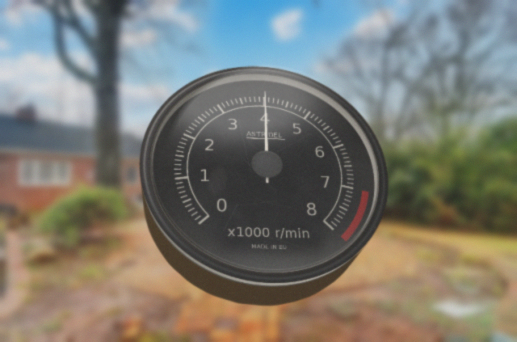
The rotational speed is rpm 4000
